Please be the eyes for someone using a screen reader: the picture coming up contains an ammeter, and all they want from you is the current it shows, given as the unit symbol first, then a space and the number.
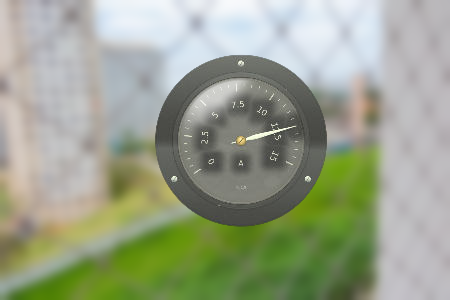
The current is A 12.5
